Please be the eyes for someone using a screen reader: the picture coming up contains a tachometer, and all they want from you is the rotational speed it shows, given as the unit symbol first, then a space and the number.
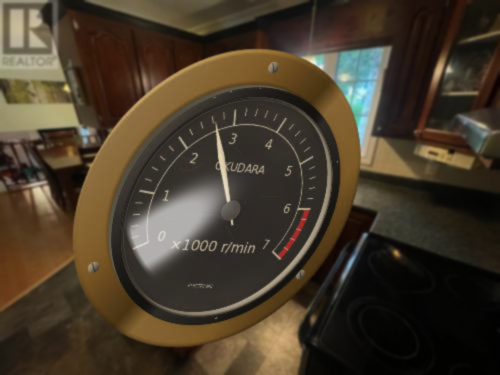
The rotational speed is rpm 2600
